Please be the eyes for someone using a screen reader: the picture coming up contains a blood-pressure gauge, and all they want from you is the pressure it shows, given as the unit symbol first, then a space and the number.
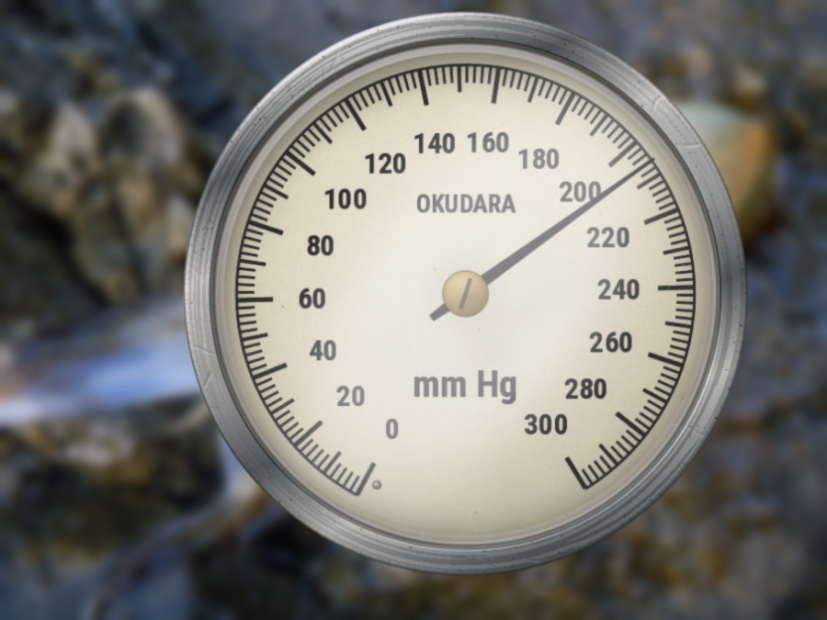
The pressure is mmHg 206
